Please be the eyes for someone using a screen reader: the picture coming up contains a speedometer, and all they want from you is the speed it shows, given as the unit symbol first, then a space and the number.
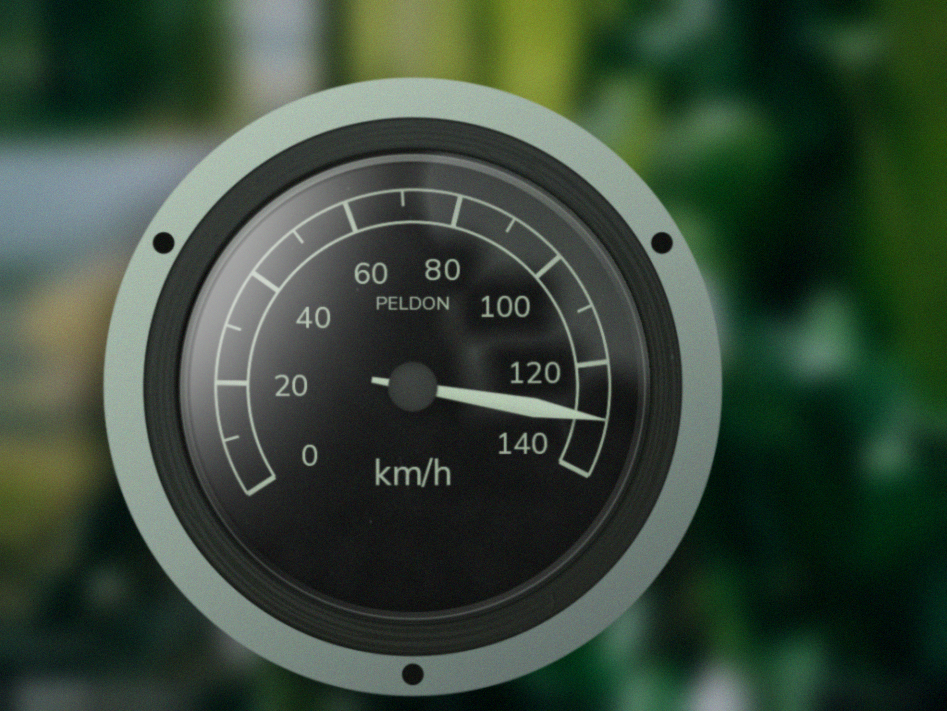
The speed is km/h 130
